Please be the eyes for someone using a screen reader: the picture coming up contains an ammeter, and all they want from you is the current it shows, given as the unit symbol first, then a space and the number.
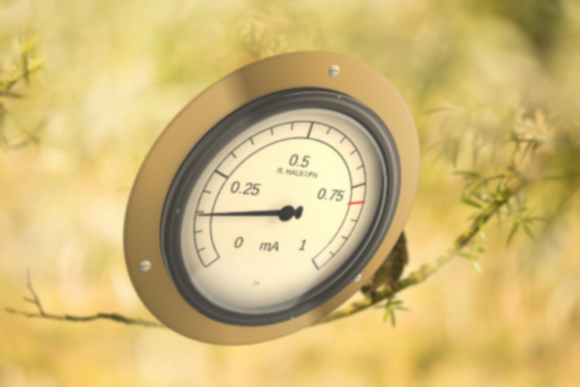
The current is mA 0.15
